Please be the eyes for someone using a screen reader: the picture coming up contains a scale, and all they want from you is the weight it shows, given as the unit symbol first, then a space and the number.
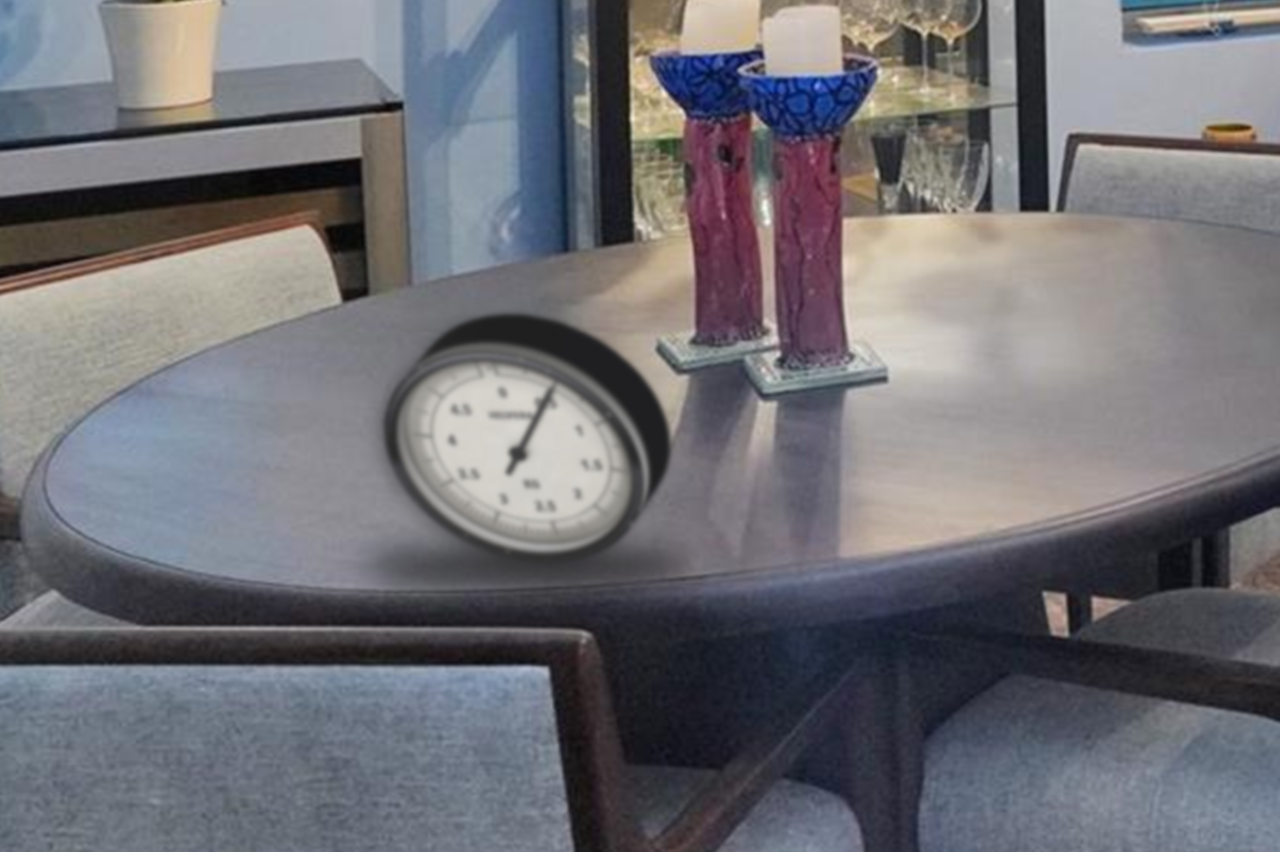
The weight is kg 0.5
